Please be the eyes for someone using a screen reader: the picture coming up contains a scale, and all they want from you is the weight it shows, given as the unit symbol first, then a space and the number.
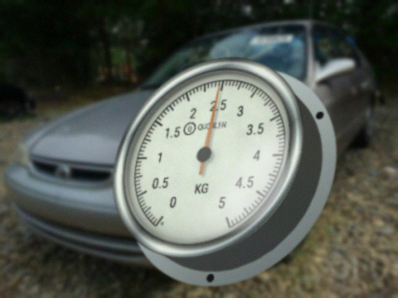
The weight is kg 2.5
